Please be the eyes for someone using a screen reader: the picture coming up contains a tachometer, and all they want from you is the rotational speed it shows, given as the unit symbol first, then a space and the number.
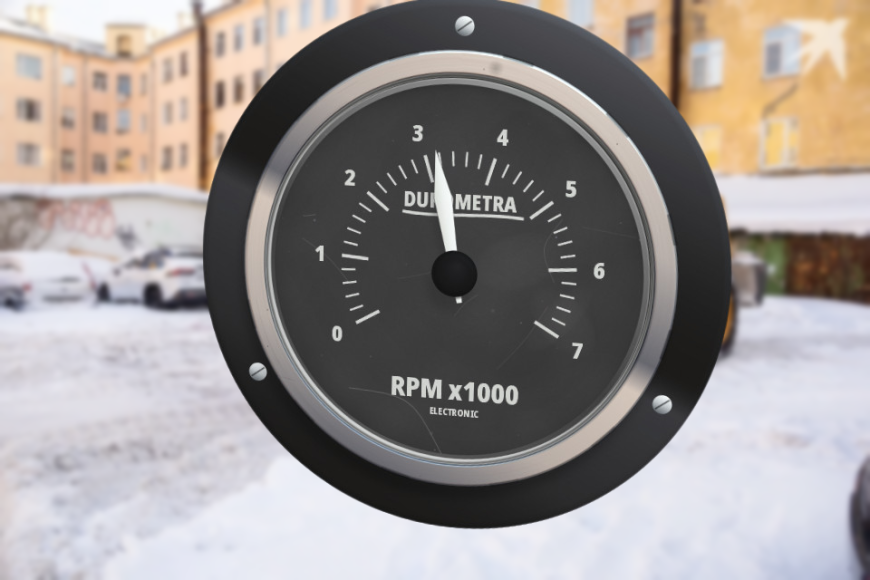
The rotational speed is rpm 3200
